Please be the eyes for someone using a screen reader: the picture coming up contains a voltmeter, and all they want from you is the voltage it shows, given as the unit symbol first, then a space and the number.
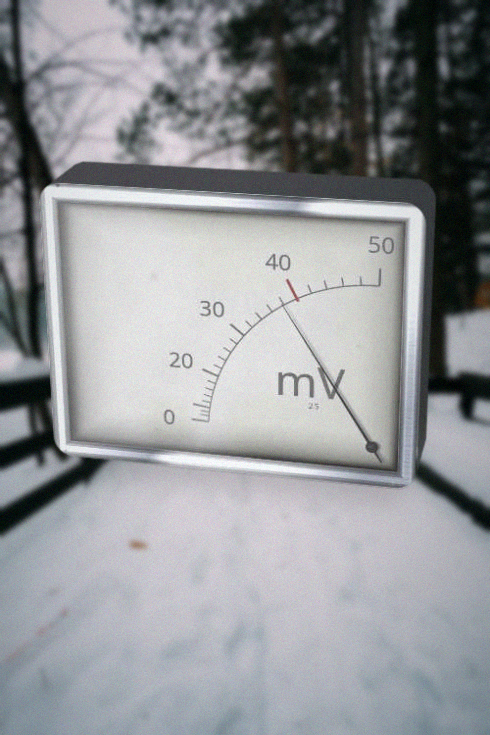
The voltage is mV 38
